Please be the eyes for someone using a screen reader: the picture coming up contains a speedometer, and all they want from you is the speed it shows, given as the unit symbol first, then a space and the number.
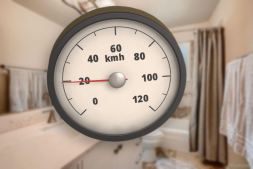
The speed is km/h 20
